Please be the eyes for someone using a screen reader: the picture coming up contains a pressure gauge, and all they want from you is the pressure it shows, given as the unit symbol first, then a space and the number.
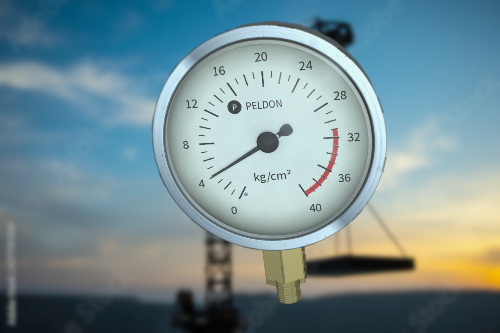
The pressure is kg/cm² 4
